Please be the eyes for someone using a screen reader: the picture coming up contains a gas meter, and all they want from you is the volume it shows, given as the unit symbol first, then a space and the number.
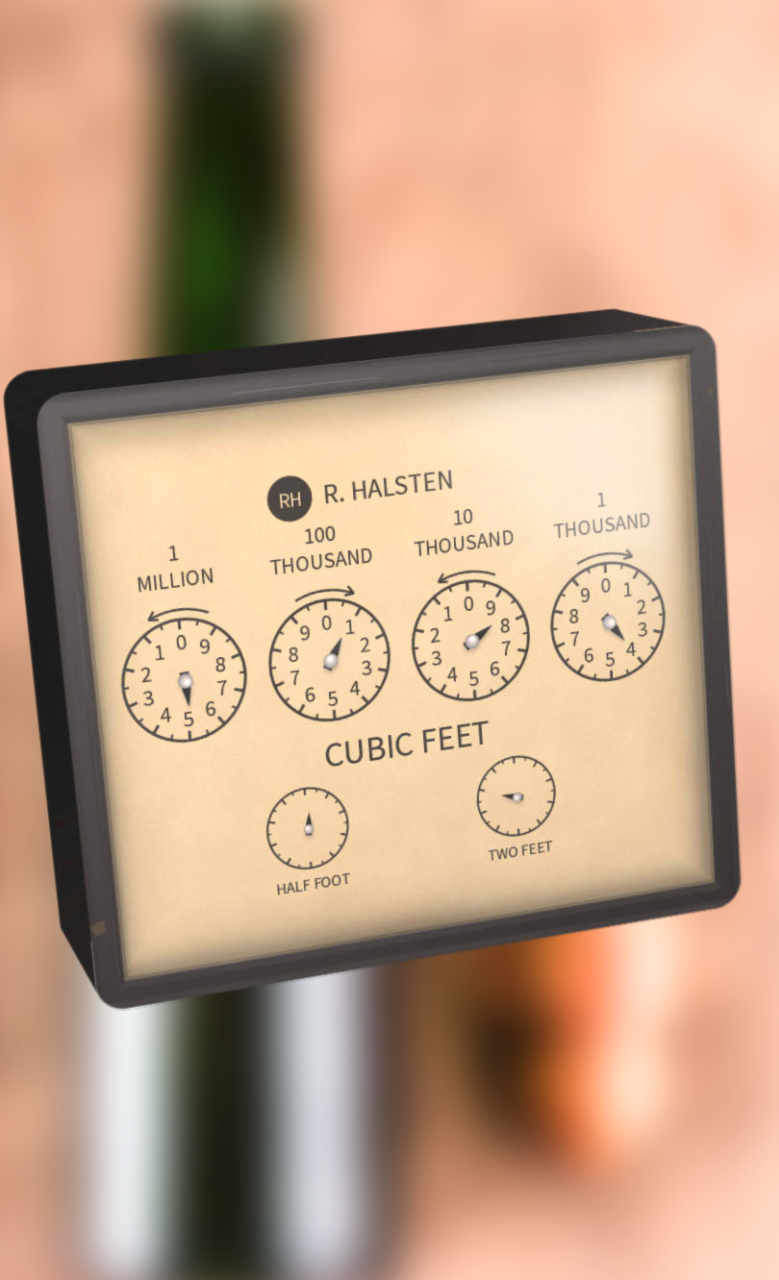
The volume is ft³ 508400
